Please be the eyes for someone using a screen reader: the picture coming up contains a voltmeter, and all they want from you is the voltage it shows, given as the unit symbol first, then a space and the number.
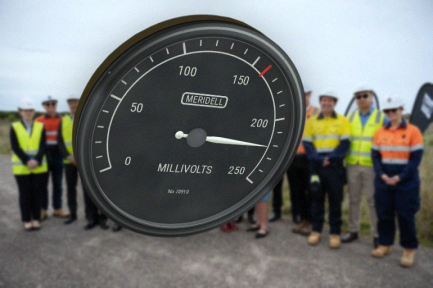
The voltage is mV 220
